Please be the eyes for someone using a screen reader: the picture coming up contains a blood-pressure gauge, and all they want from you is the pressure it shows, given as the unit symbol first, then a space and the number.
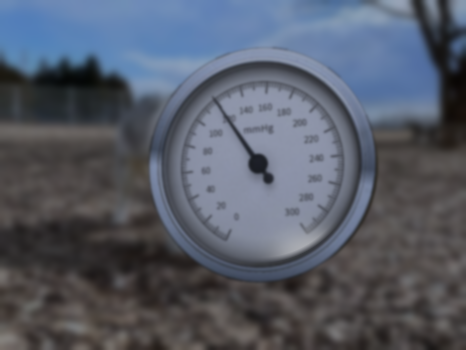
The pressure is mmHg 120
